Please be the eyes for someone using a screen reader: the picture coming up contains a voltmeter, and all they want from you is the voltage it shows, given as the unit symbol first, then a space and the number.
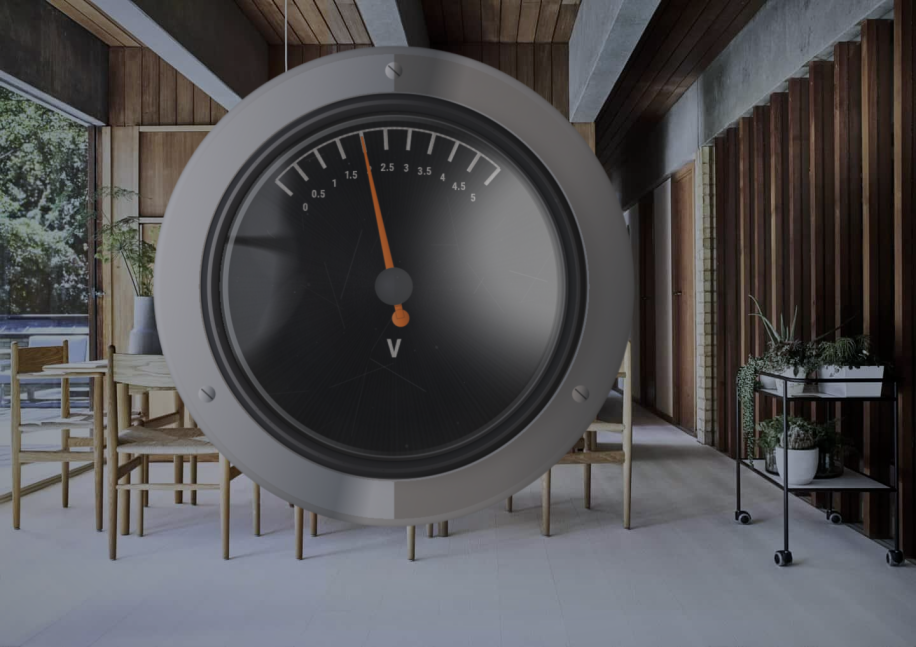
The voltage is V 2
